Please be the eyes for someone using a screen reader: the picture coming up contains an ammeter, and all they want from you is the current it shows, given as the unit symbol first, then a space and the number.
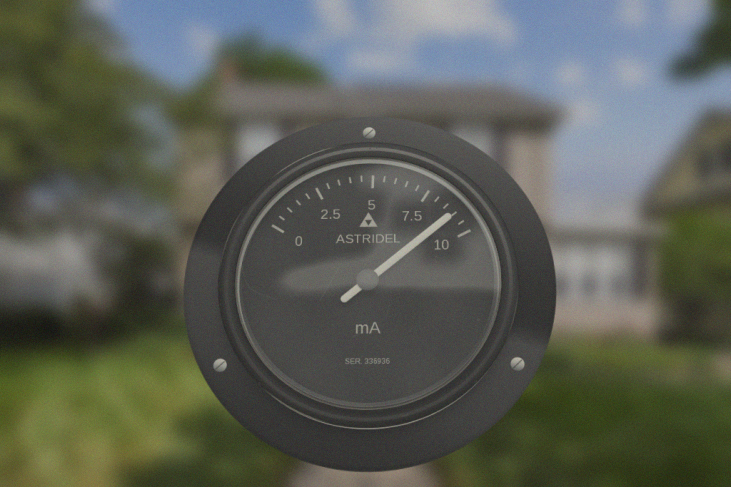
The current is mA 9
